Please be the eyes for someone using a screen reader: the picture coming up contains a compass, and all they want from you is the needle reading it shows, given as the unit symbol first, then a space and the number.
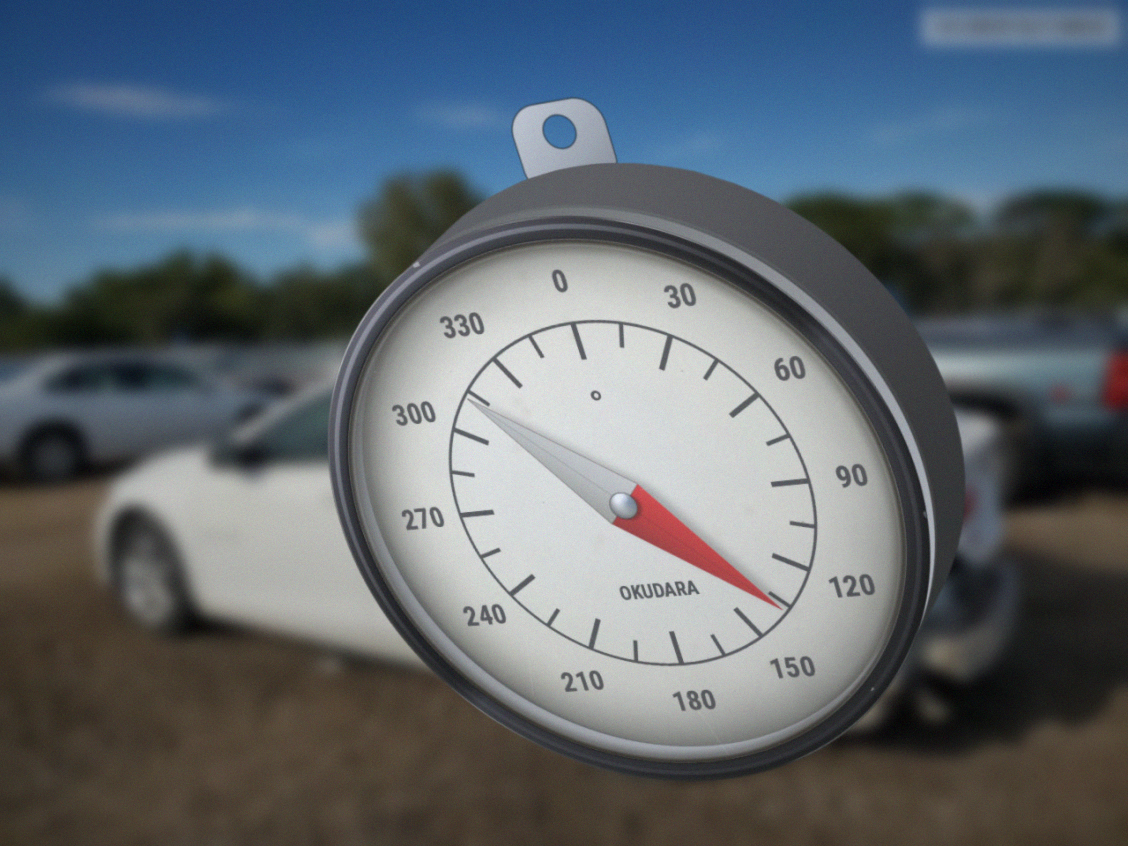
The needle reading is ° 135
